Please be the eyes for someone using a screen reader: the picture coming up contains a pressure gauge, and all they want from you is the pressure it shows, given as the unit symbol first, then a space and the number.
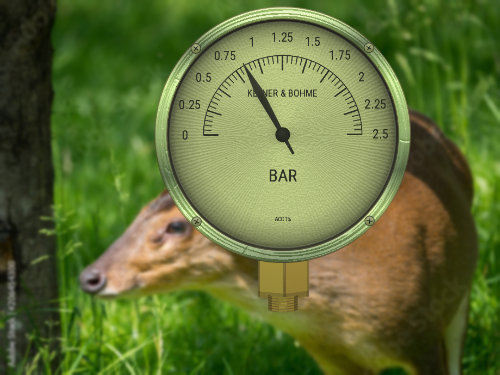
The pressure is bar 0.85
